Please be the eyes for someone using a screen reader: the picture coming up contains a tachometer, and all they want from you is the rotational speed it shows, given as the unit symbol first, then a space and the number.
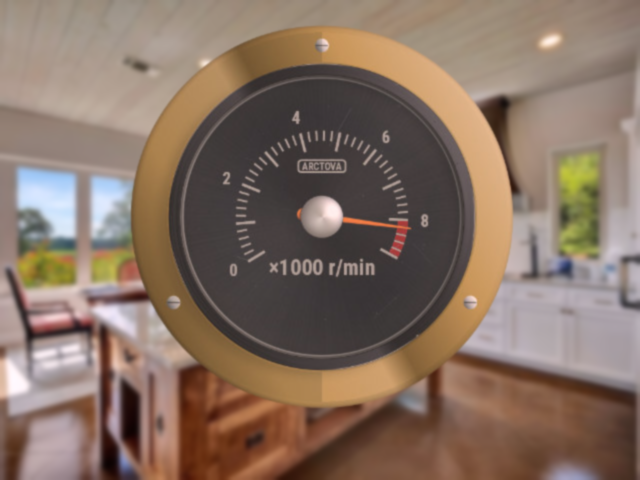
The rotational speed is rpm 8200
